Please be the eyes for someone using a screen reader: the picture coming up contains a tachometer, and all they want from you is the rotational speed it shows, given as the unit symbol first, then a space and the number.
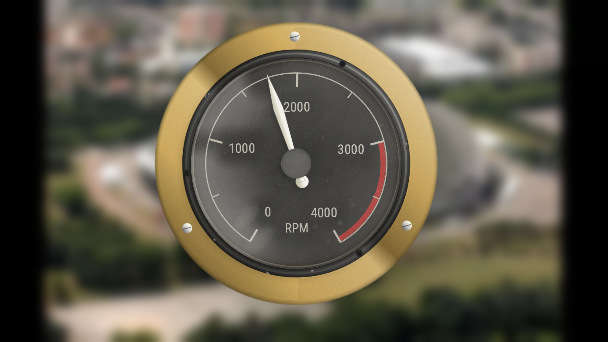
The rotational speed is rpm 1750
